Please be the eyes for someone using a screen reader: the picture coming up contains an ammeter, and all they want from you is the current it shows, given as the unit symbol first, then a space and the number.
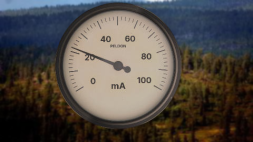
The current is mA 22
